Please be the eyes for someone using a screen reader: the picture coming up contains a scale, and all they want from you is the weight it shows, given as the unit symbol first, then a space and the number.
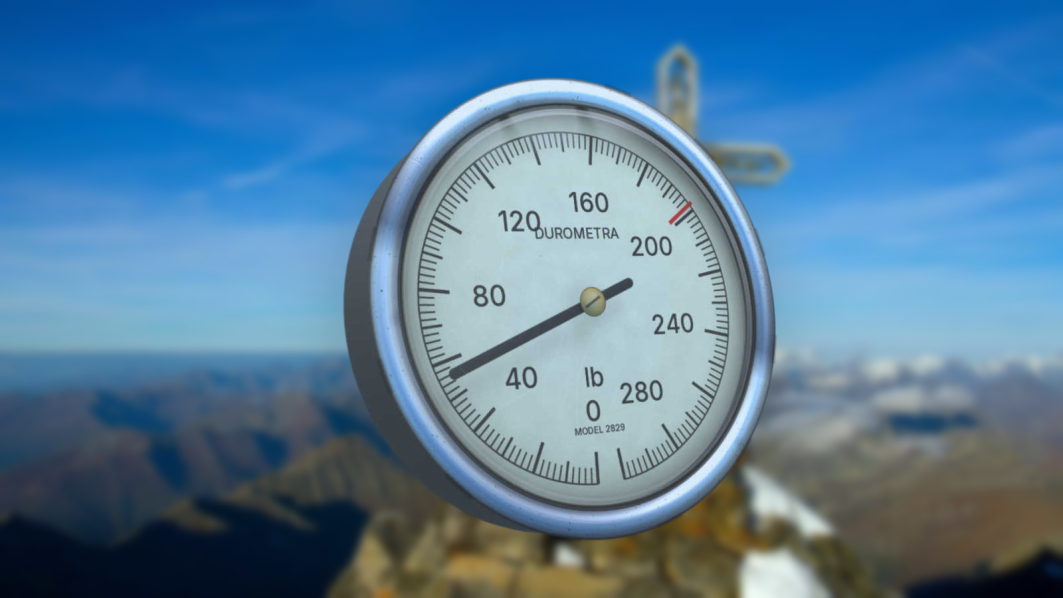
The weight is lb 56
